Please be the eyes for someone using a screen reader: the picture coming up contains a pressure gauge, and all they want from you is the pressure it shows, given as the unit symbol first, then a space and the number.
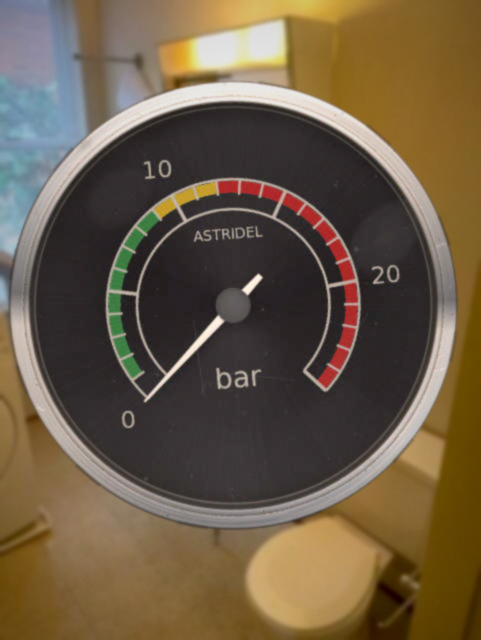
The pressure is bar 0
